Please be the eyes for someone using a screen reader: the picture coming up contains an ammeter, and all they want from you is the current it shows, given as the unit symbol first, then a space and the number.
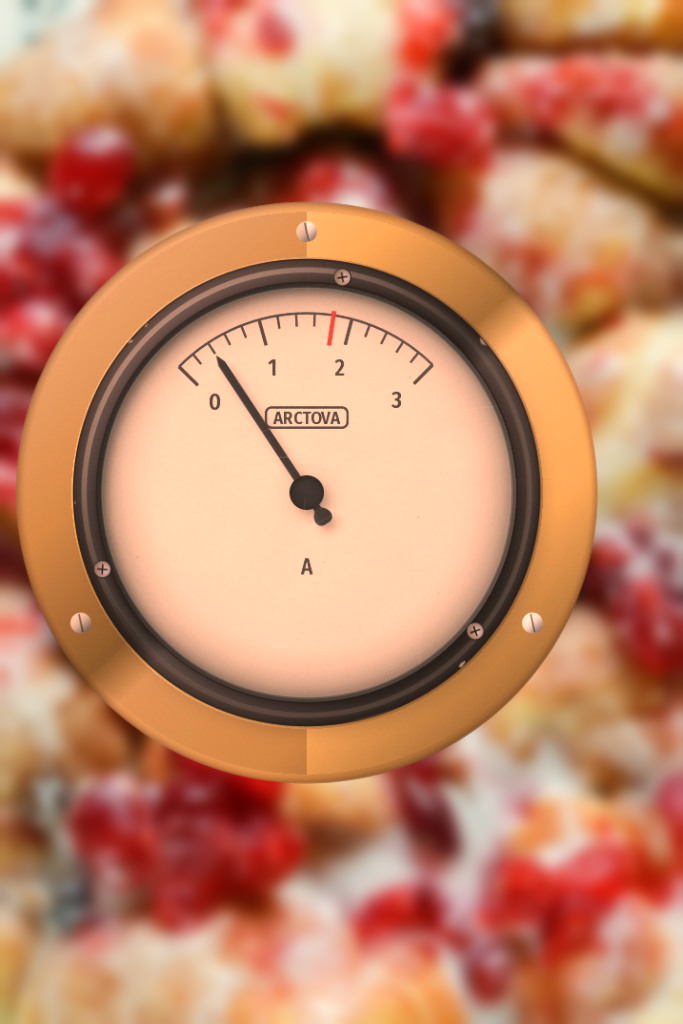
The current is A 0.4
